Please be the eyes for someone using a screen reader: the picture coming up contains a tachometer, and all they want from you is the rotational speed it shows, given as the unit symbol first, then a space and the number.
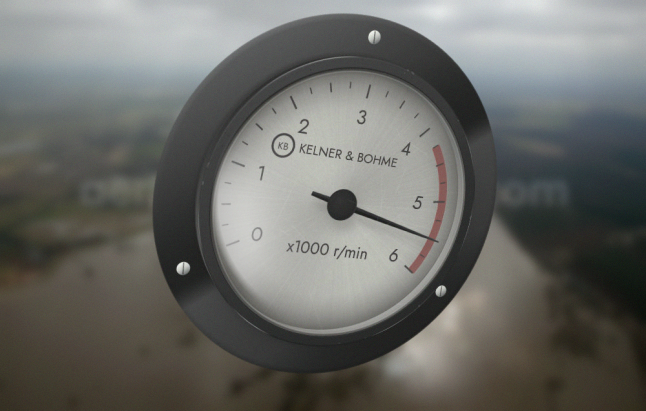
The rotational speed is rpm 5500
